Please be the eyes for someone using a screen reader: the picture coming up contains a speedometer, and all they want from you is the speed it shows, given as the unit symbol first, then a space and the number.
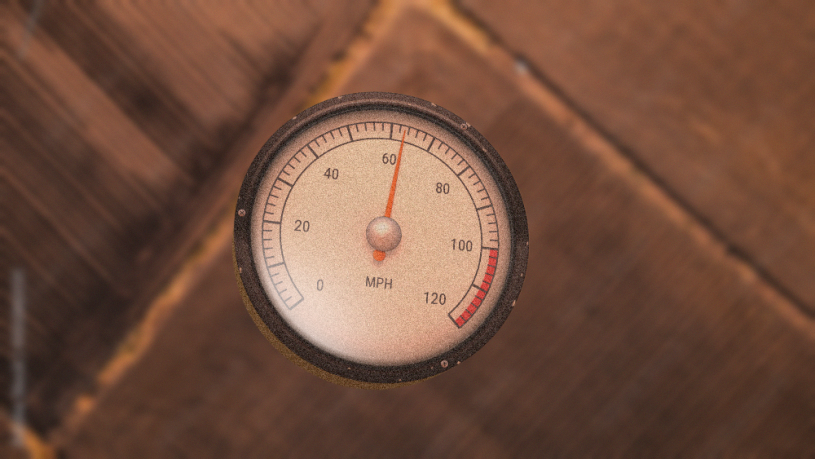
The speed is mph 63
